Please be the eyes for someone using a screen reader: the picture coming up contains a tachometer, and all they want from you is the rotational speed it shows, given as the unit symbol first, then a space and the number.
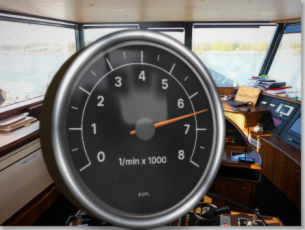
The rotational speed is rpm 6500
